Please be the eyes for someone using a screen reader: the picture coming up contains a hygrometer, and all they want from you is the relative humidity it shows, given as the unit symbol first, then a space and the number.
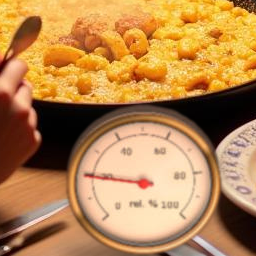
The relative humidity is % 20
